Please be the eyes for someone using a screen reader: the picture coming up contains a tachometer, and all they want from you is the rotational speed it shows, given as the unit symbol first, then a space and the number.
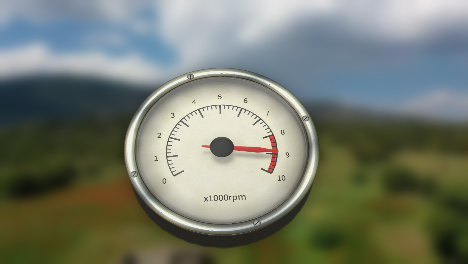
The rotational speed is rpm 9000
